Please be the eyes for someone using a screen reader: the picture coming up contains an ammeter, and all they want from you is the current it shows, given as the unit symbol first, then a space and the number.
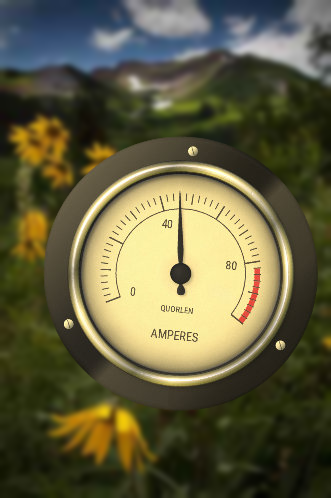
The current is A 46
